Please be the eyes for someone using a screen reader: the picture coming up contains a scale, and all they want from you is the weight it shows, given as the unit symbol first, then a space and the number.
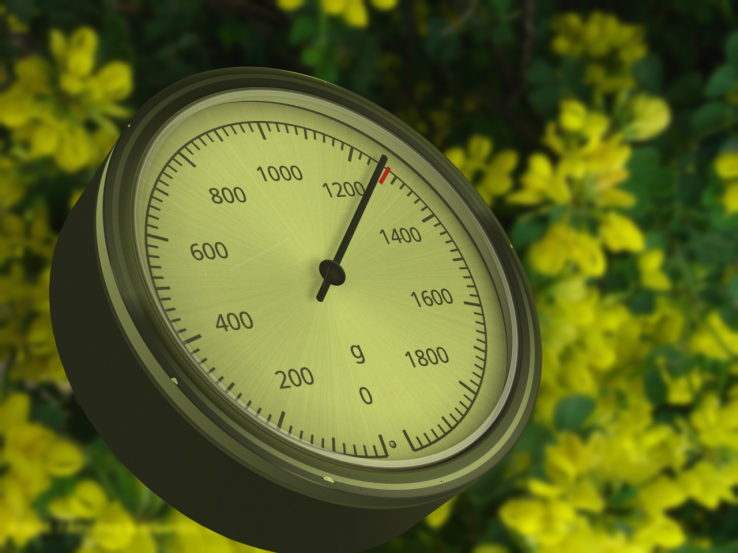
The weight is g 1260
